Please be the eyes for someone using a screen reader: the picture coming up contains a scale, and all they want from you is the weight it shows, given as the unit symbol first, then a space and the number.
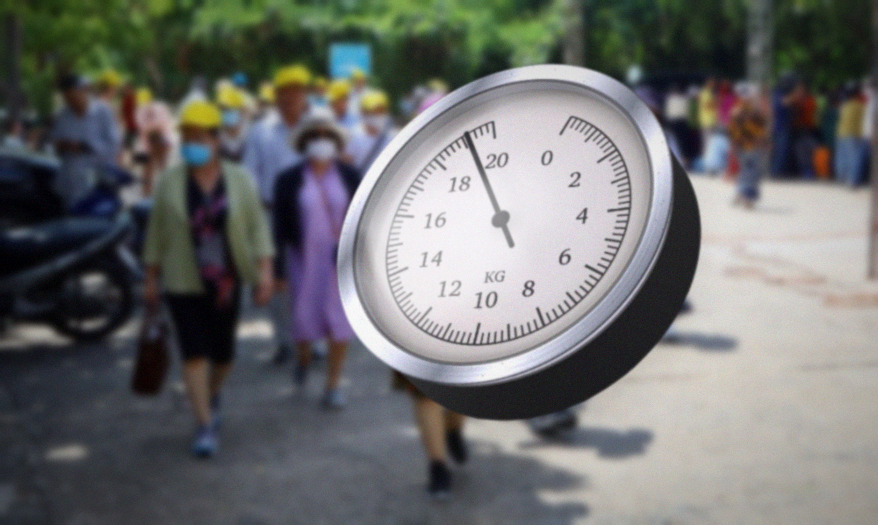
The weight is kg 19.2
